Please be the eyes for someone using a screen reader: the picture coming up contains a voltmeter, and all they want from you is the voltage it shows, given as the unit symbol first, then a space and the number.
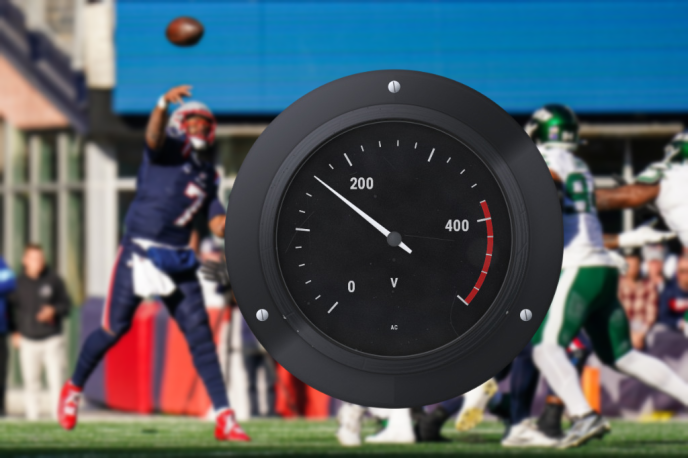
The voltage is V 160
